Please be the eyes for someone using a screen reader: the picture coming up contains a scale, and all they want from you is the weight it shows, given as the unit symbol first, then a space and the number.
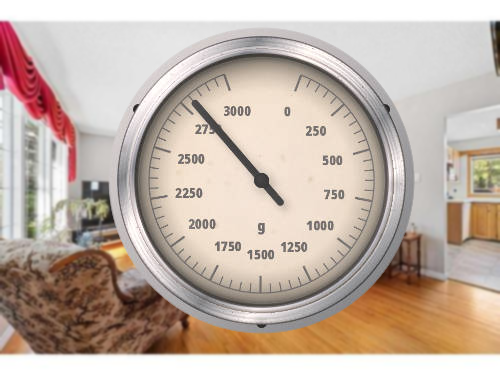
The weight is g 2800
